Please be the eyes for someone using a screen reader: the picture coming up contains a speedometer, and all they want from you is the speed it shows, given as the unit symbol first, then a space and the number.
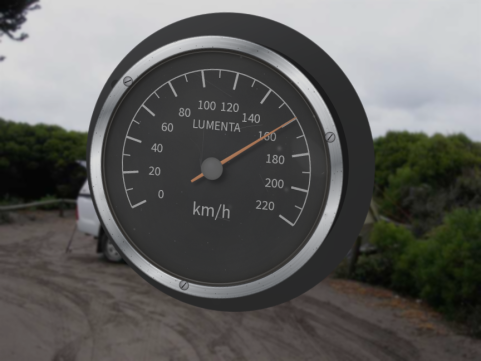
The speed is km/h 160
